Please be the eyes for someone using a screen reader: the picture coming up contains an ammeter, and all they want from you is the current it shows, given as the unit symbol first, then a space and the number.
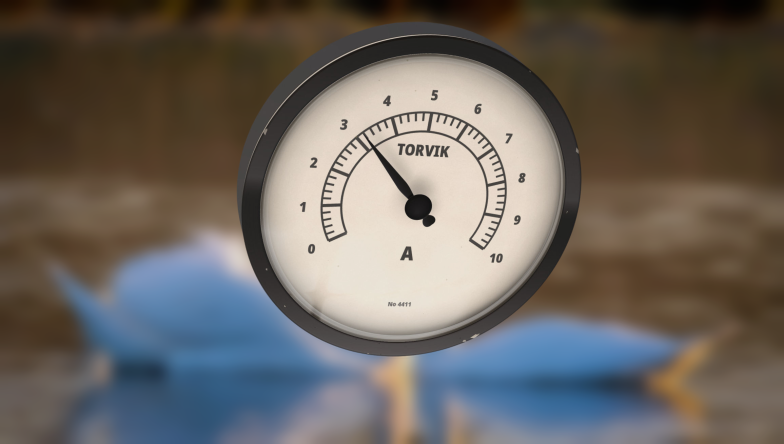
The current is A 3.2
